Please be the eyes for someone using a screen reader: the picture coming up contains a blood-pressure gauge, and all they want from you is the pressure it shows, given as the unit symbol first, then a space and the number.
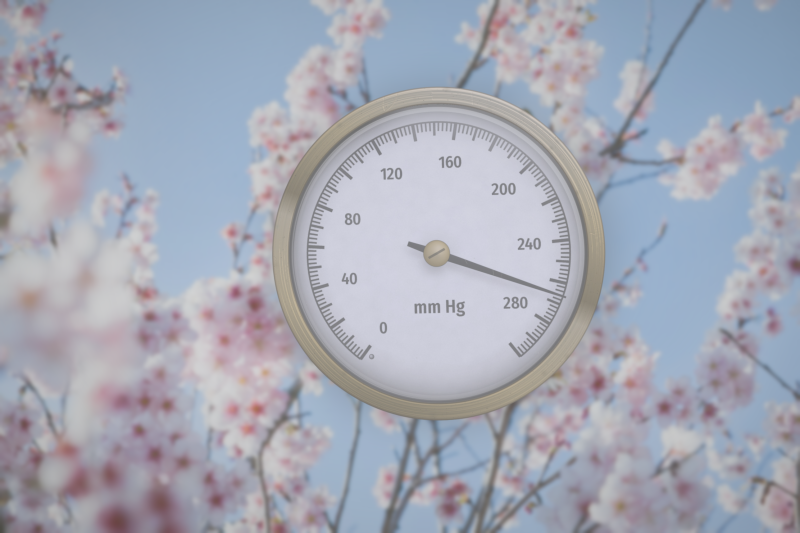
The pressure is mmHg 266
